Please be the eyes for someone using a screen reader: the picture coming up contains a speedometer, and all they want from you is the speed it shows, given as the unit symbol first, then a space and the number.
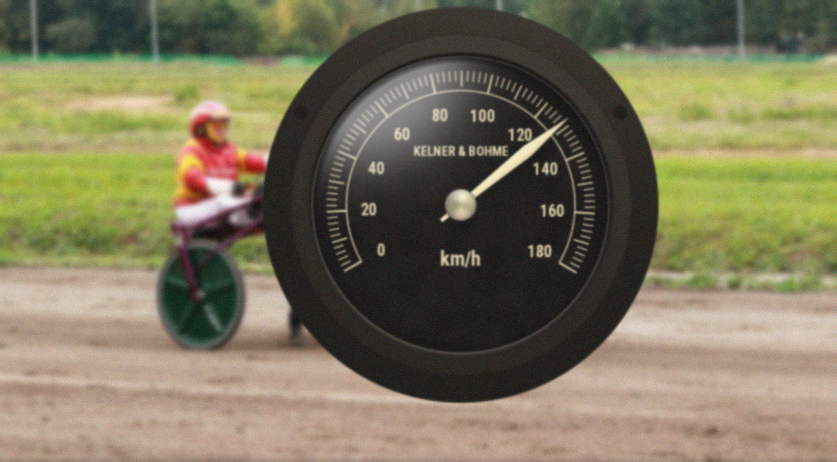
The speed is km/h 128
